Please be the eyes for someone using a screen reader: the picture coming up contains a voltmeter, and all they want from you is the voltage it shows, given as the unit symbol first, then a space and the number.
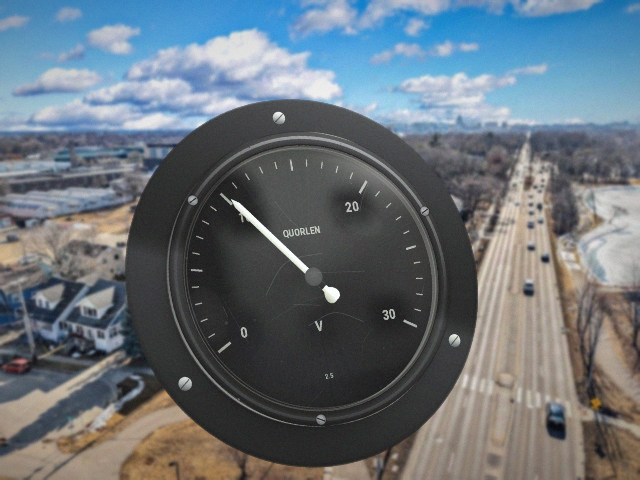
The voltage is V 10
